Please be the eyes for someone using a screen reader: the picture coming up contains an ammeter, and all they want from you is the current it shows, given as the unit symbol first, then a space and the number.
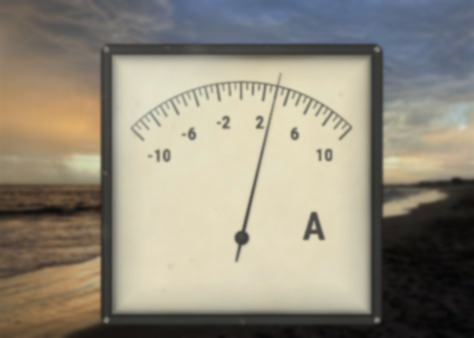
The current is A 3
